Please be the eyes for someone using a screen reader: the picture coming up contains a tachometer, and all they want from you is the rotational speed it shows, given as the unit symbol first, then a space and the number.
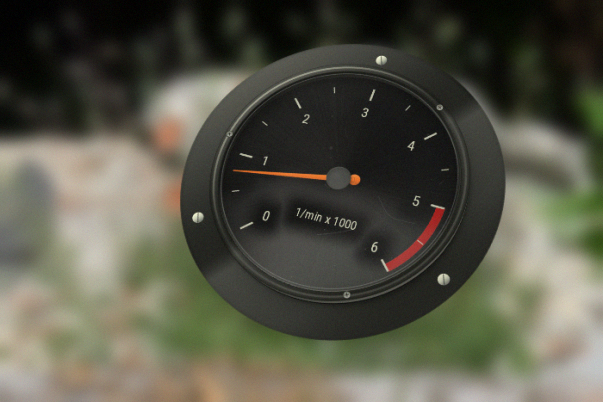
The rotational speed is rpm 750
